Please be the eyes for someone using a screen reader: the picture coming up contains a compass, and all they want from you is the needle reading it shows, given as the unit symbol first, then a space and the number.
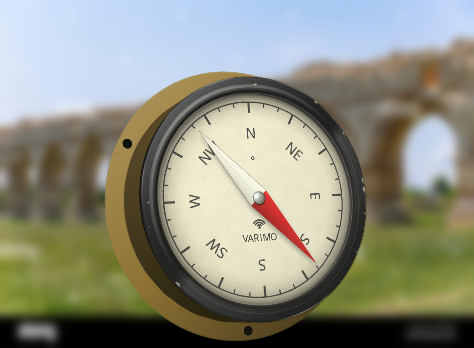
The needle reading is ° 140
